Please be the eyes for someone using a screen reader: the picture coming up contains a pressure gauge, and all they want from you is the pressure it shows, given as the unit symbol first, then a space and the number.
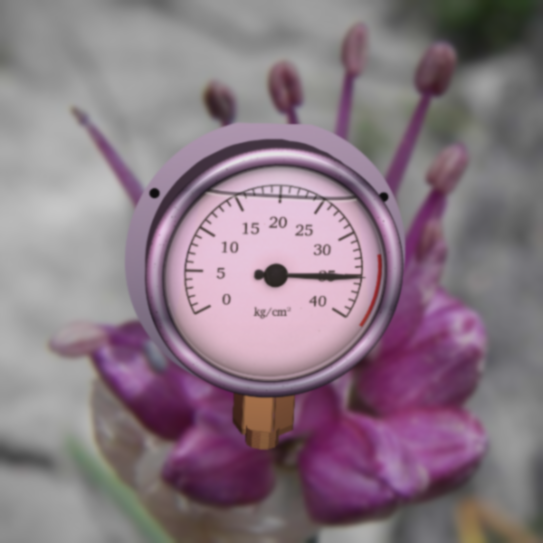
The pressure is kg/cm² 35
